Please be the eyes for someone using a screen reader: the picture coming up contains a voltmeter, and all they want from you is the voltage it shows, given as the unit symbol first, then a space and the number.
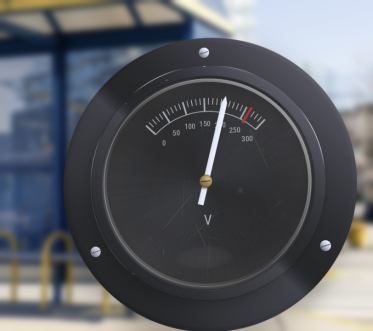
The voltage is V 200
